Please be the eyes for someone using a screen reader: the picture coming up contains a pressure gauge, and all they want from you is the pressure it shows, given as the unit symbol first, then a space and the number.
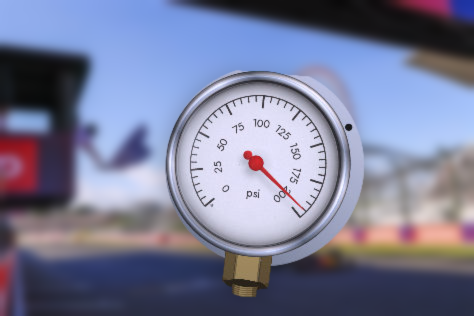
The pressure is psi 195
